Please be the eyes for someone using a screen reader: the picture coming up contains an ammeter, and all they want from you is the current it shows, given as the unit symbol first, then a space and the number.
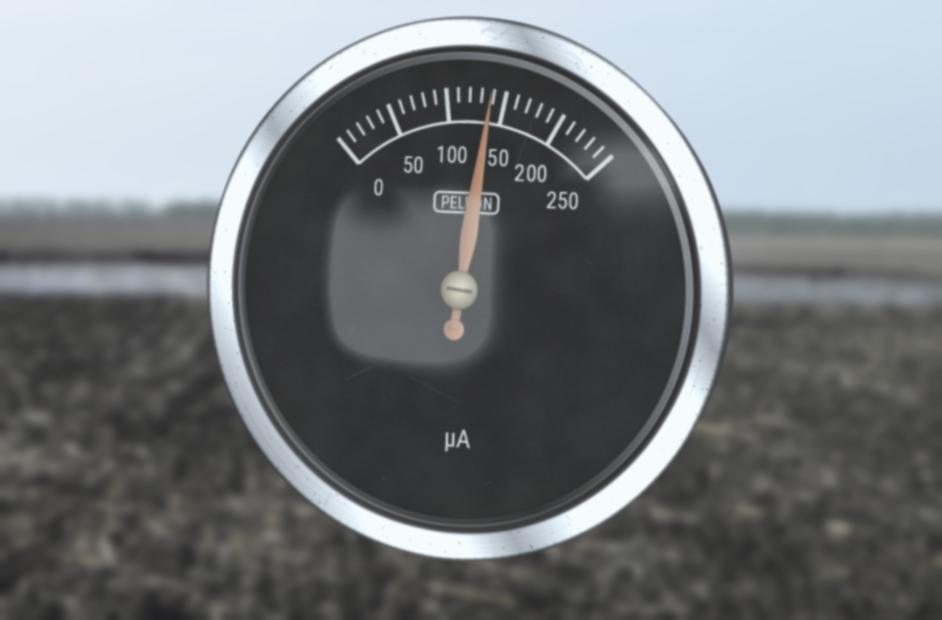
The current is µA 140
